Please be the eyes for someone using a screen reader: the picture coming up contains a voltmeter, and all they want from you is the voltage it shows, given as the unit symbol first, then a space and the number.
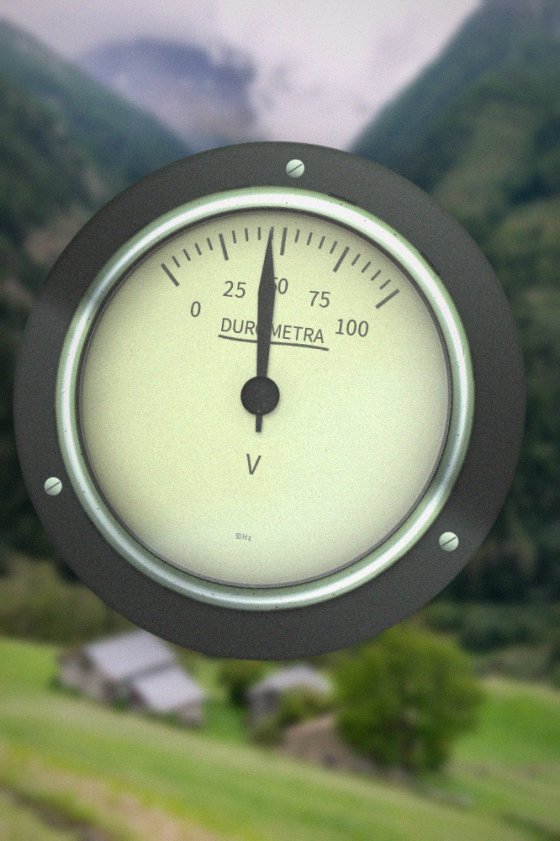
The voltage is V 45
